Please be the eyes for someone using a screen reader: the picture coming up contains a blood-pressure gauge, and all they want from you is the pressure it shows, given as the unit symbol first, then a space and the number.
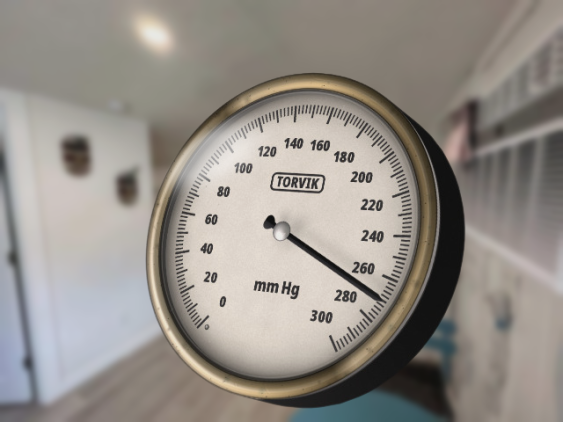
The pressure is mmHg 270
